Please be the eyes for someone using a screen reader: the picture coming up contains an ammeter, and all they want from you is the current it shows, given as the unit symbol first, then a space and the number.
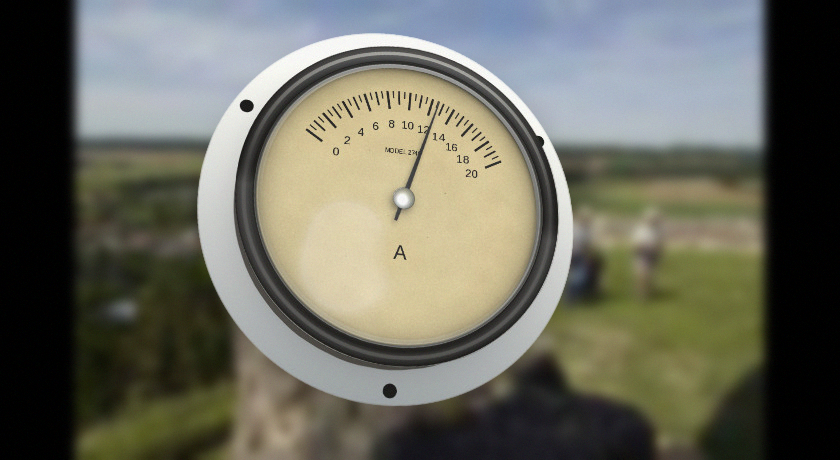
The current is A 12.5
